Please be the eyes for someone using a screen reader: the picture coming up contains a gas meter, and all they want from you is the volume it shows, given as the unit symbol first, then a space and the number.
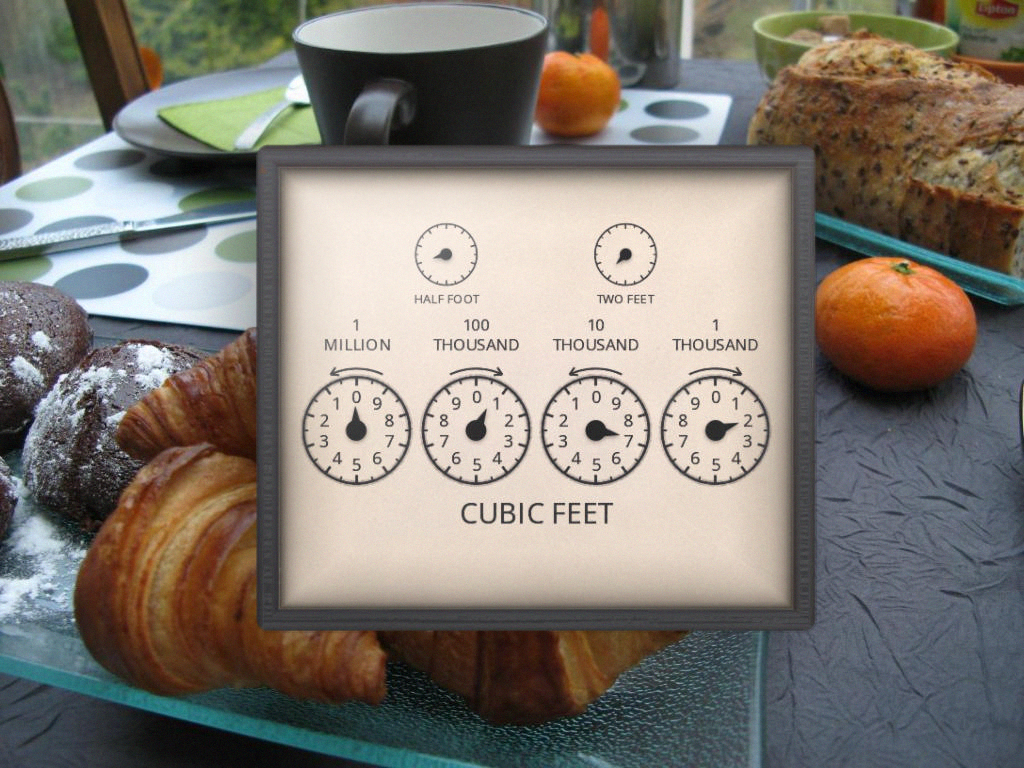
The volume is ft³ 7200
